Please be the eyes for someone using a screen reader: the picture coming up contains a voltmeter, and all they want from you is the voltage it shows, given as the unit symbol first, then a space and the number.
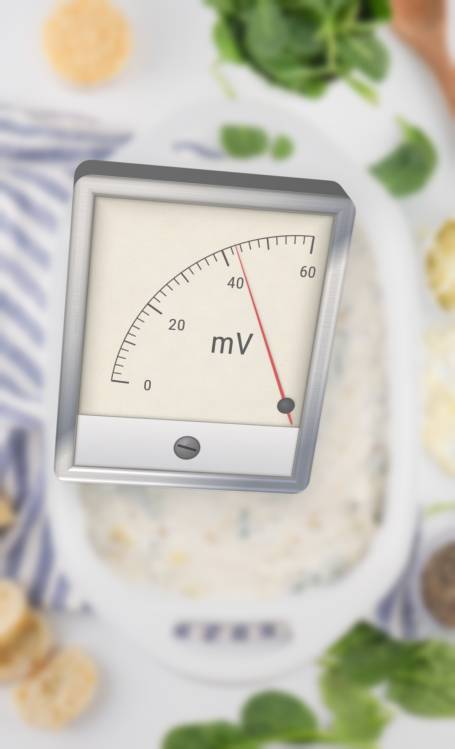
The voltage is mV 43
